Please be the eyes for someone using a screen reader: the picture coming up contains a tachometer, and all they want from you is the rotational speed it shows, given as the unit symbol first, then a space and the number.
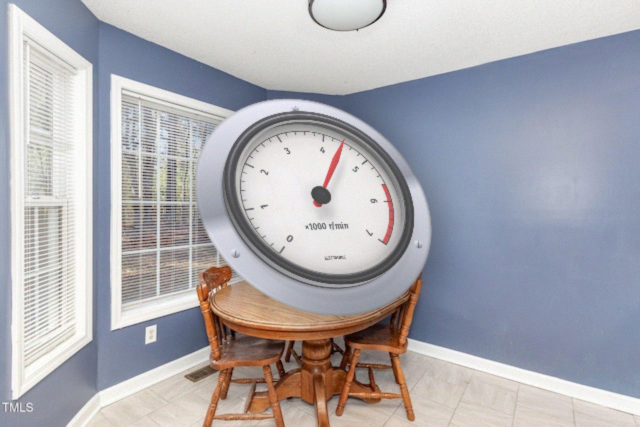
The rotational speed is rpm 4400
